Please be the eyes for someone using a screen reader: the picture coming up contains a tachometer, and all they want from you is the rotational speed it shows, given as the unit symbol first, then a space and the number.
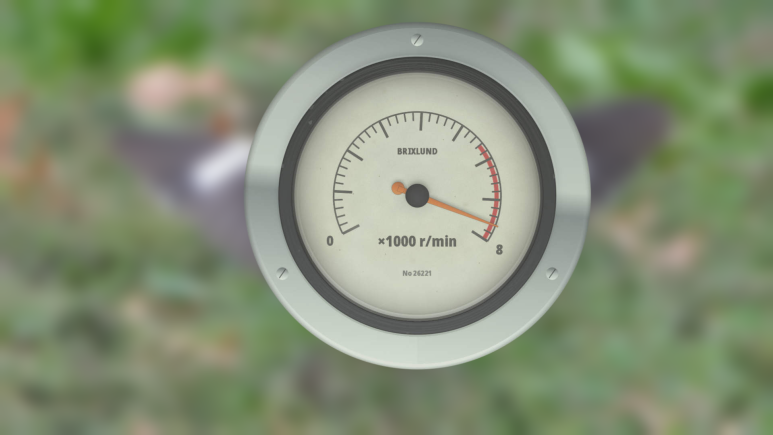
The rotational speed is rpm 7600
